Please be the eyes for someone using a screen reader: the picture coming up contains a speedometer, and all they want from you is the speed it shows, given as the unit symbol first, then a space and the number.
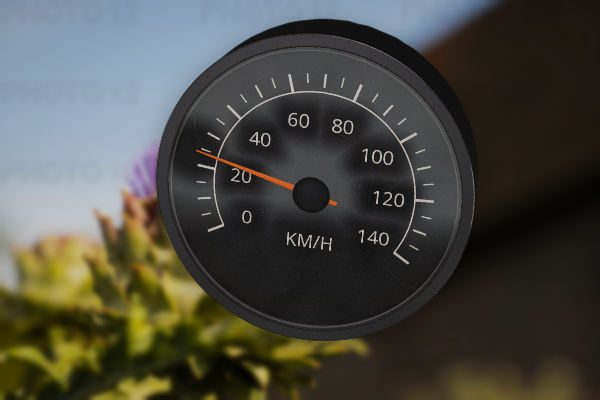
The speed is km/h 25
